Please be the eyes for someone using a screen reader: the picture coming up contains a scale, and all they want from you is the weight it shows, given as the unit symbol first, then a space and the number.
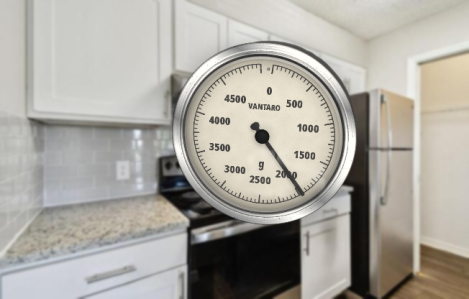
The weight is g 1950
